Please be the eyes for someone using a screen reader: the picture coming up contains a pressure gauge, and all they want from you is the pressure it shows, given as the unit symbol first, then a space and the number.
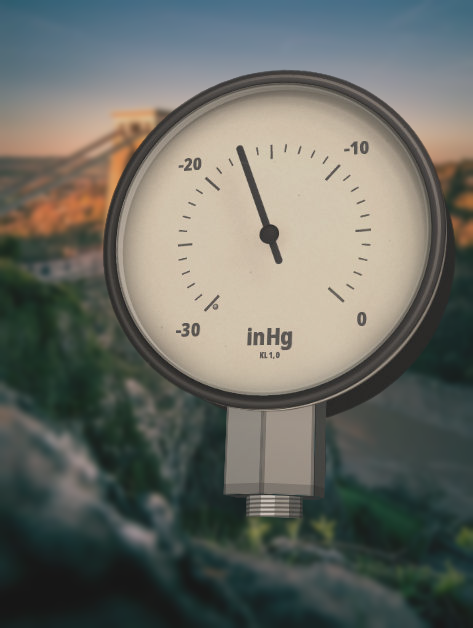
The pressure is inHg -17
